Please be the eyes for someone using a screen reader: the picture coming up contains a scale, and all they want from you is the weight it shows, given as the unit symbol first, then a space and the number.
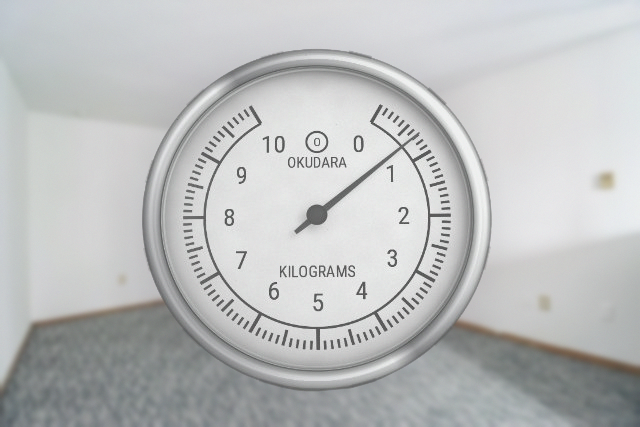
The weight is kg 0.7
